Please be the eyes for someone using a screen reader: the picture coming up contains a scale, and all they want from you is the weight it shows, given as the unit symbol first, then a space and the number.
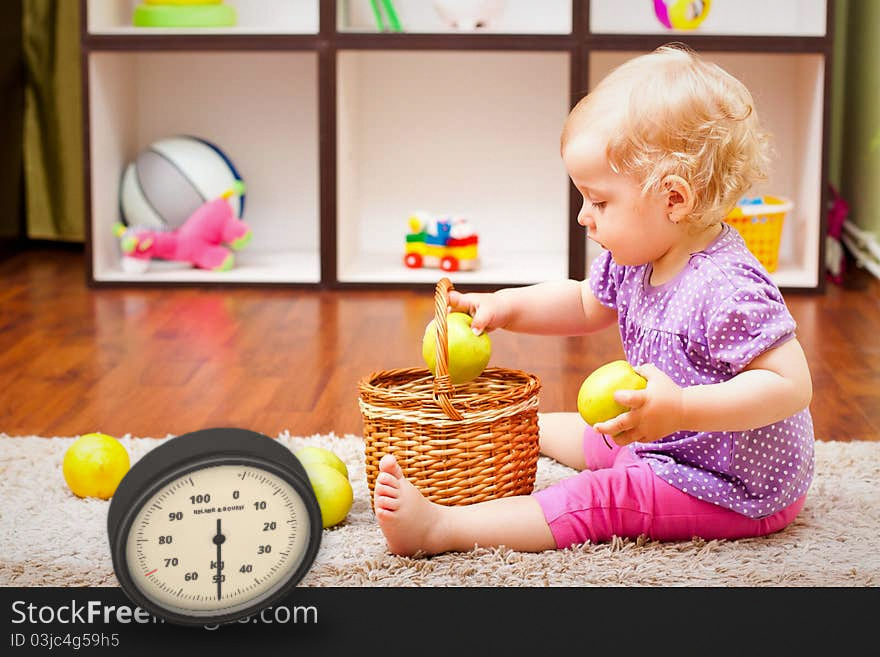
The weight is kg 50
